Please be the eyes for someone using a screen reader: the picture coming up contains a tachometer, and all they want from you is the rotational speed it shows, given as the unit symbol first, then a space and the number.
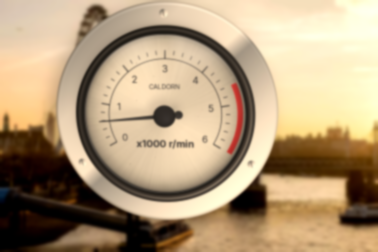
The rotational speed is rpm 600
